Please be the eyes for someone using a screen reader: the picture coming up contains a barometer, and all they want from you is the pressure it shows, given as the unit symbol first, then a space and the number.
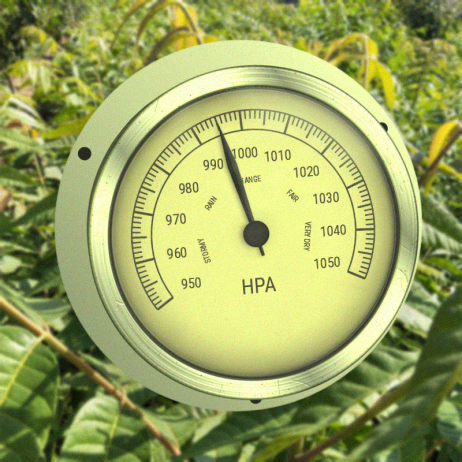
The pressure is hPa 995
